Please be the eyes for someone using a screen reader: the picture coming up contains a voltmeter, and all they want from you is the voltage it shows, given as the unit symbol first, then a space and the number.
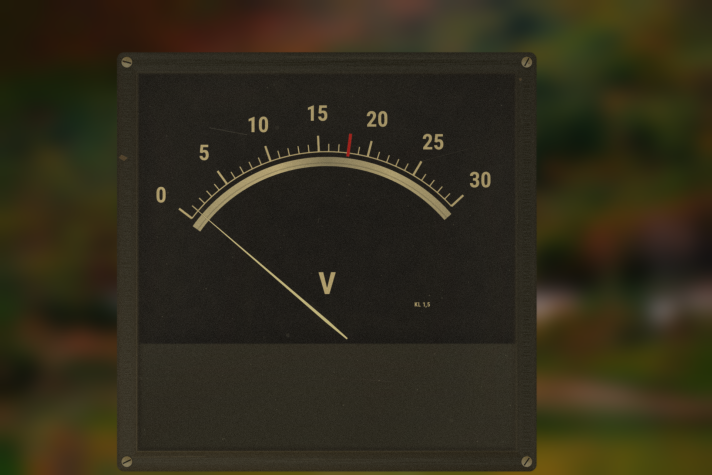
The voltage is V 1
